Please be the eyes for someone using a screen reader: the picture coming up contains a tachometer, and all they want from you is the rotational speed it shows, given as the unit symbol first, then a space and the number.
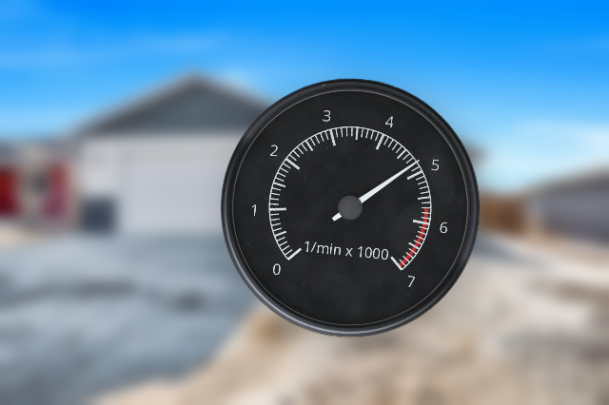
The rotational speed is rpm 4800
